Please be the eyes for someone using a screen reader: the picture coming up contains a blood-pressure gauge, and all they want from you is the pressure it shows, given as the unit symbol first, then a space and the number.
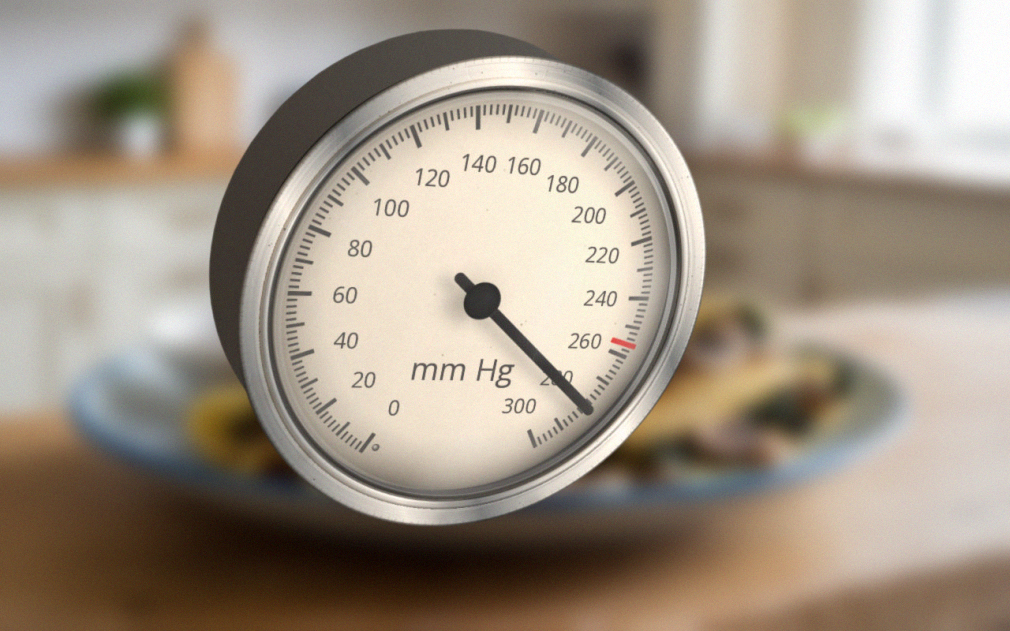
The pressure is mmHg 280
